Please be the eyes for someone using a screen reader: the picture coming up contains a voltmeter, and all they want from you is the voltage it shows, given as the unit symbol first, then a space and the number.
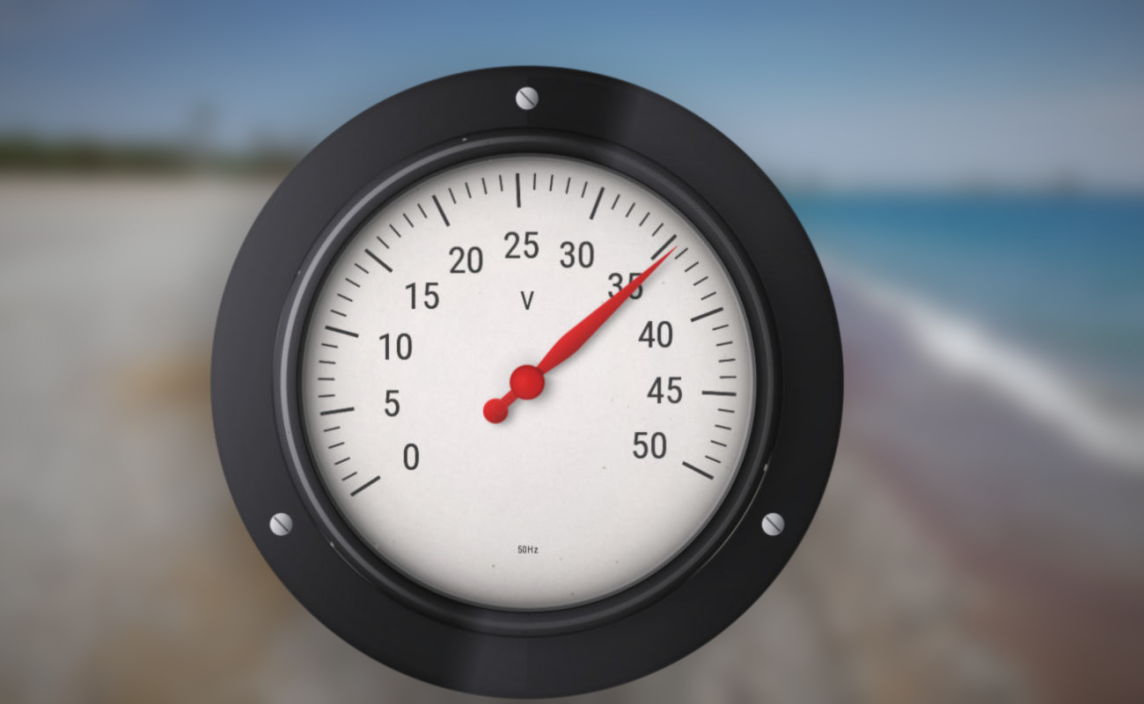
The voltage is V 35.5
